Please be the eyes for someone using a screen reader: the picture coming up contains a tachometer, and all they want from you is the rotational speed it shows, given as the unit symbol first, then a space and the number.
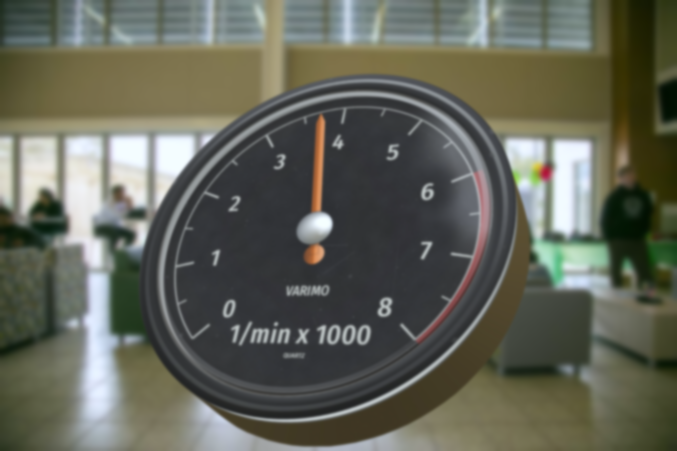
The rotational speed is rpm 3750
